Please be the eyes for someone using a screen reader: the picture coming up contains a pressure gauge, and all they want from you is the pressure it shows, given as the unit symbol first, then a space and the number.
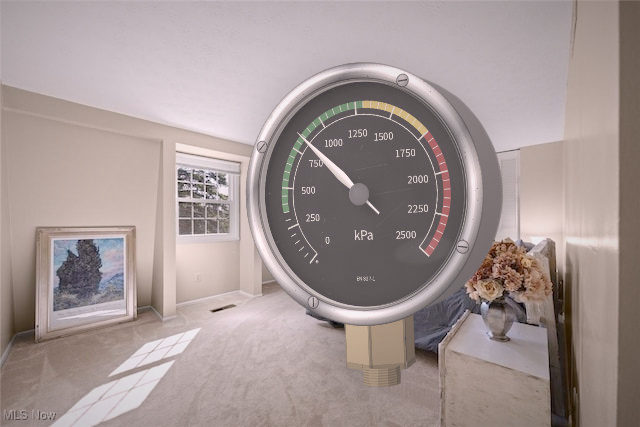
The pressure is kPa 850
